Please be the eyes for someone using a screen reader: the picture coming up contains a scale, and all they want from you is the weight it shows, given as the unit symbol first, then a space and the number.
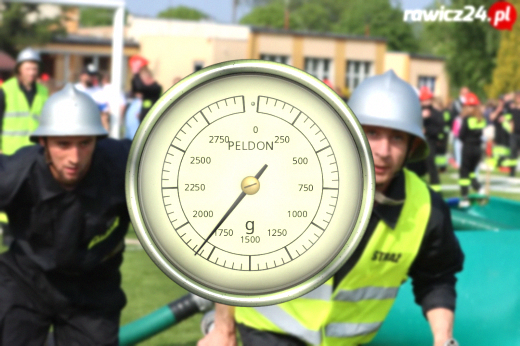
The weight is g 1825
